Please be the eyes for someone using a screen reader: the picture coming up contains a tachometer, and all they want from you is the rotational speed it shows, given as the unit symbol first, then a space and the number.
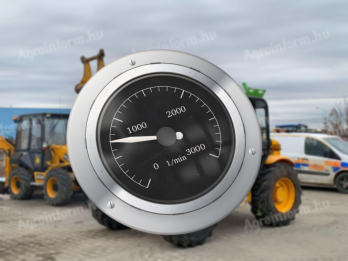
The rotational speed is rpm 700
